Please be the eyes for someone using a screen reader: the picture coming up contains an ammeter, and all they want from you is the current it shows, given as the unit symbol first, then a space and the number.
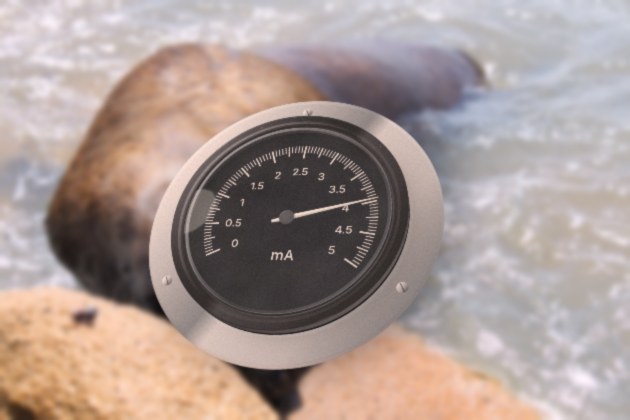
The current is mA 4
